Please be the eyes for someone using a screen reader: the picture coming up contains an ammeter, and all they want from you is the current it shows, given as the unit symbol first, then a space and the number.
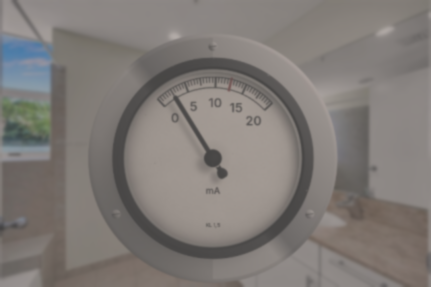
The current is mA 2.5
